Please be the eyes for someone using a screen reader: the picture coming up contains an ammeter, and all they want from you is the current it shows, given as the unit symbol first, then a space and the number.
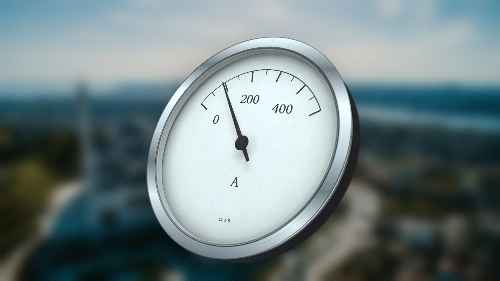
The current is A 100
